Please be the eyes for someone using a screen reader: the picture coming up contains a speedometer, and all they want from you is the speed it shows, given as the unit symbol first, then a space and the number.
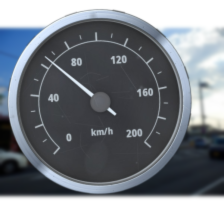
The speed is km/h 65
